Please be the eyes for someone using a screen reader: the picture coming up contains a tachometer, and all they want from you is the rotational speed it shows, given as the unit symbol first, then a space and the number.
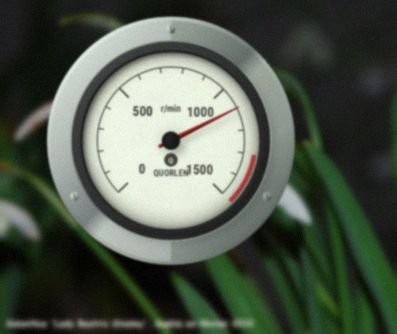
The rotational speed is rpm 1100
